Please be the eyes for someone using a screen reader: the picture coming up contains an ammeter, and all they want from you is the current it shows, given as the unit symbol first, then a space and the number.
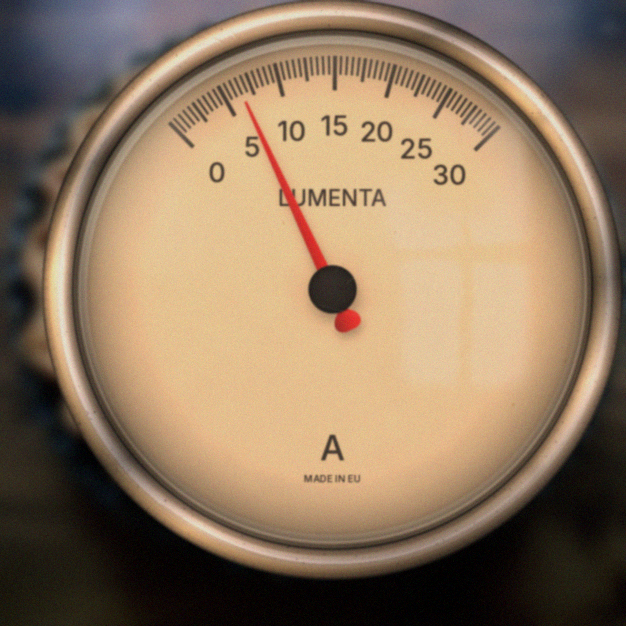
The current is A 6.5
